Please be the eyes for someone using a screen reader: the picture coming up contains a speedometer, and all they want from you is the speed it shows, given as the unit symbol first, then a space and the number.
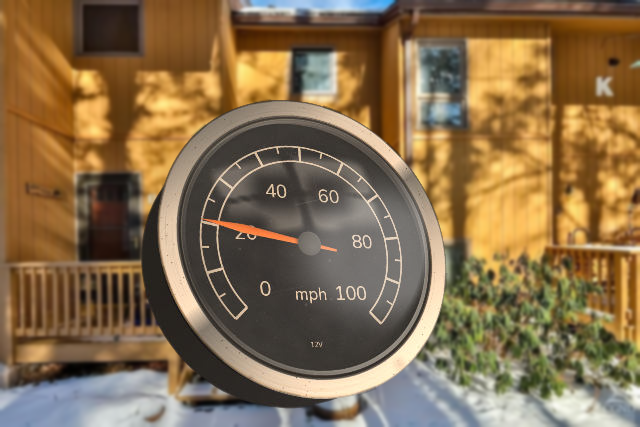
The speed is mph 20
